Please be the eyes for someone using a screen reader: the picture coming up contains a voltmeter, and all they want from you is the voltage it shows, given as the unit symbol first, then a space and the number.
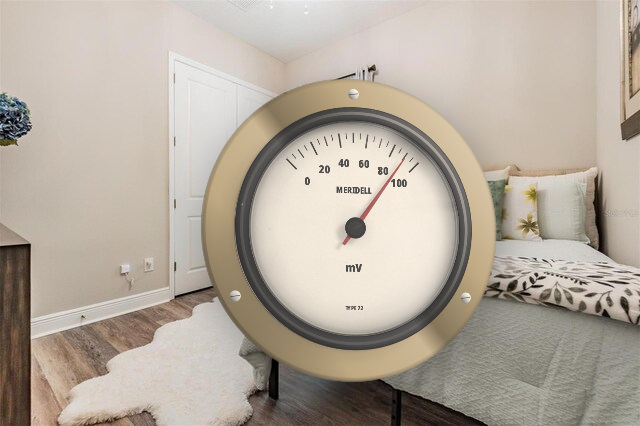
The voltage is mV 90
